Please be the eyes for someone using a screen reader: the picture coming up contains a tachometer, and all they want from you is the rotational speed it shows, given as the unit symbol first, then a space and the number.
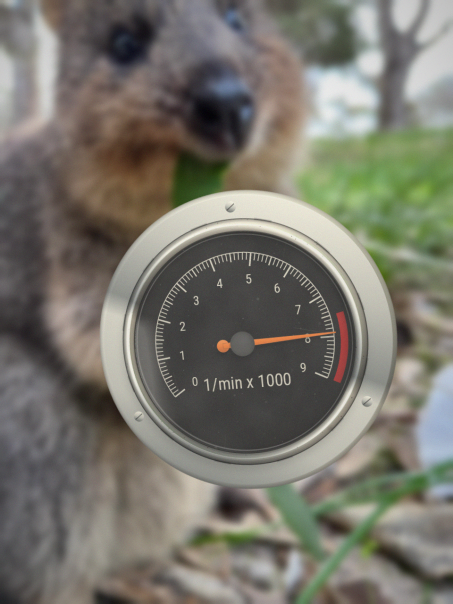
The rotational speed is rpm 7900
